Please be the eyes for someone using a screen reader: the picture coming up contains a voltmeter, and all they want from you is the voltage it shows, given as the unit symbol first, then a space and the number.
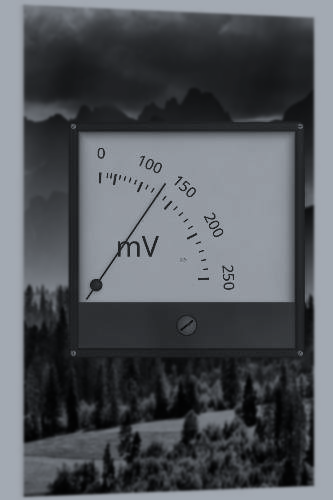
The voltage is mV 130
